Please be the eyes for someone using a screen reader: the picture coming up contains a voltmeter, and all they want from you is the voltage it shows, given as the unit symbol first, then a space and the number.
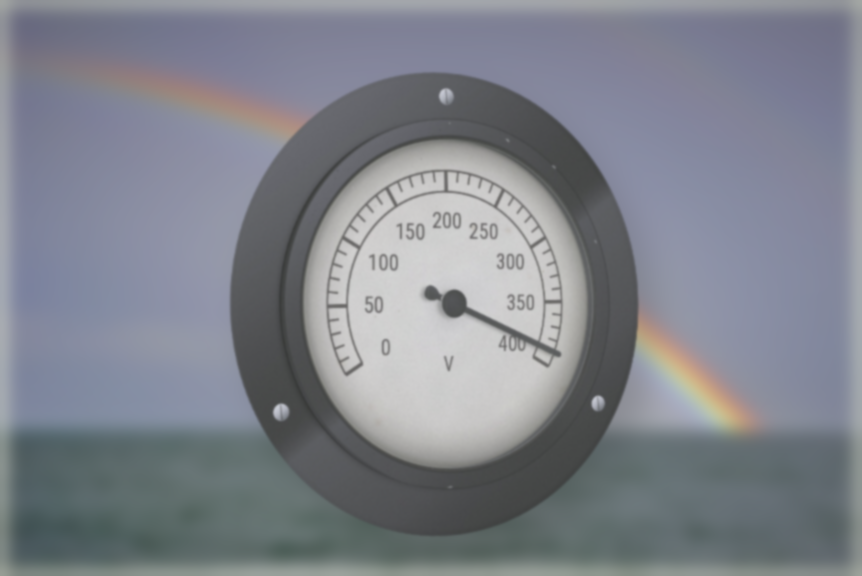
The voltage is V 390
